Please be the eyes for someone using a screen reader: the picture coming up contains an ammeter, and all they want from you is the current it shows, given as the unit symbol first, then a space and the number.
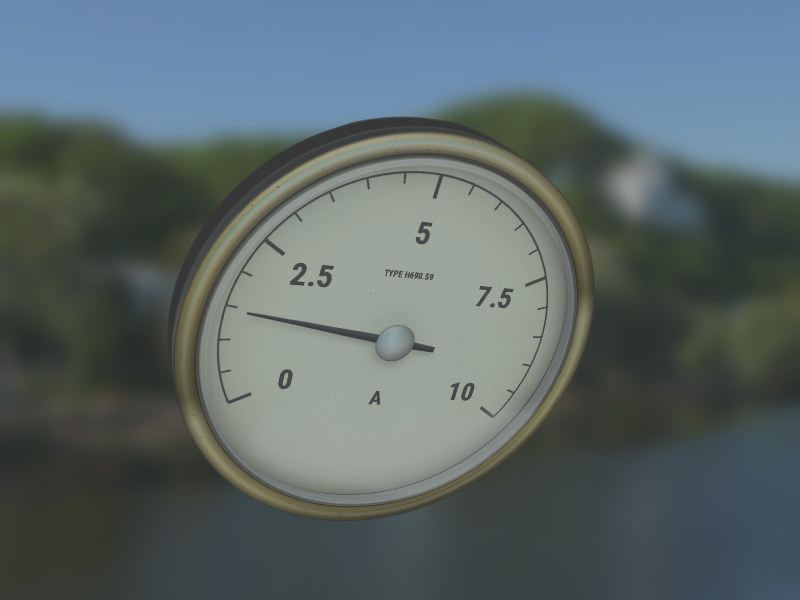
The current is A 1.5
